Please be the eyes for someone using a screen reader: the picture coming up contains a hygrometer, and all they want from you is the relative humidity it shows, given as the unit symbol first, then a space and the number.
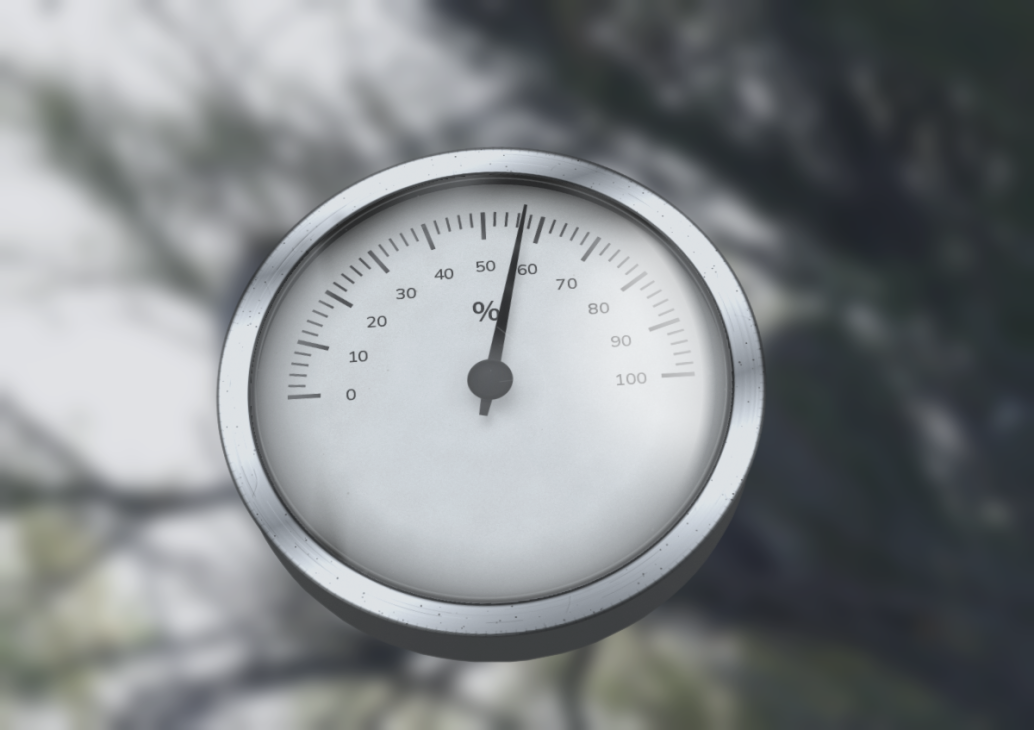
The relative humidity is % 57
